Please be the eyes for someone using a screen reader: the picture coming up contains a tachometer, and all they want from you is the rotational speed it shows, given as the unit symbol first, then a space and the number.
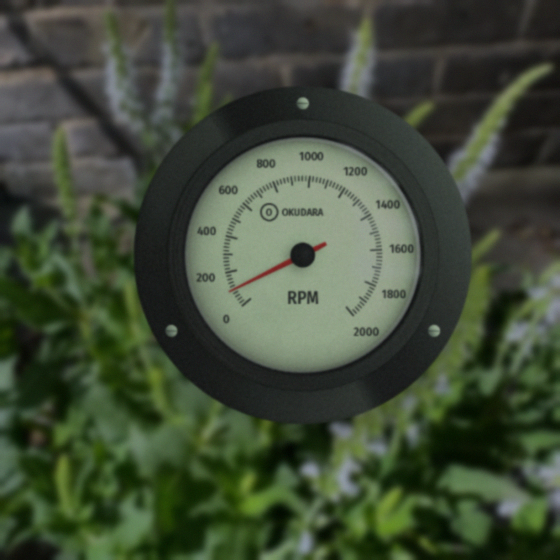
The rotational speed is rpm 100
